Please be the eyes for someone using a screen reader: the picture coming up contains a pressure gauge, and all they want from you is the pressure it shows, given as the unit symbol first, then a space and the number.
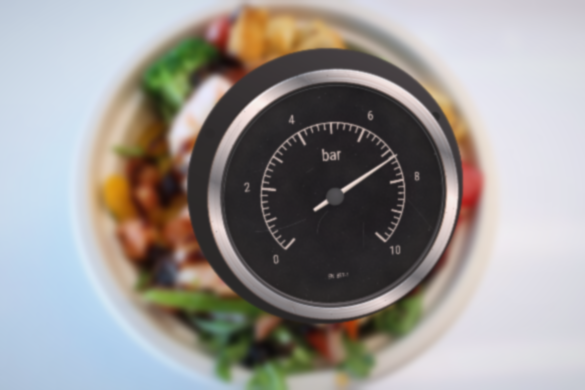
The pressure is bar 7.2
